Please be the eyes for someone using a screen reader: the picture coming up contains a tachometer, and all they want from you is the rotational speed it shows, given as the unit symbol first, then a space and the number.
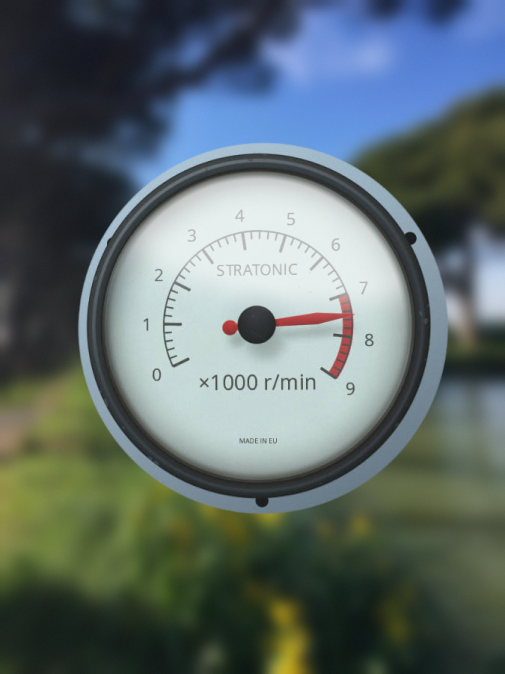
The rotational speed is rpm 7500
